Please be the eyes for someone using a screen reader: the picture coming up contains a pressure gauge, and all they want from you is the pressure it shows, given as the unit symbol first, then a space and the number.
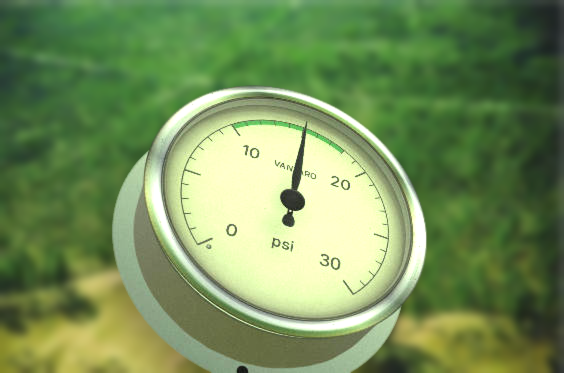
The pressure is psi 15
